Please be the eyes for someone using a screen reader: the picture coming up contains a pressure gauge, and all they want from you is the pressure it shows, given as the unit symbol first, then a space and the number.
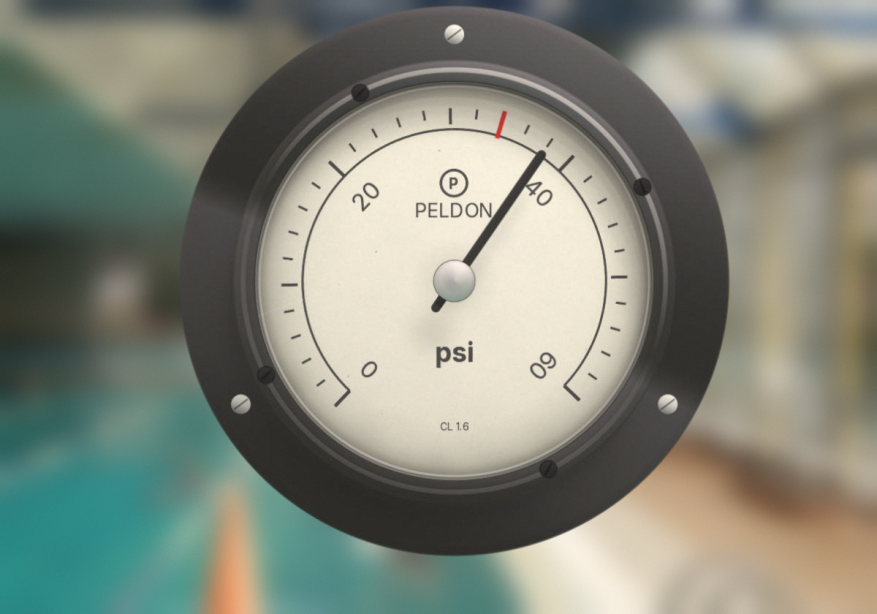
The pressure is psi 38
